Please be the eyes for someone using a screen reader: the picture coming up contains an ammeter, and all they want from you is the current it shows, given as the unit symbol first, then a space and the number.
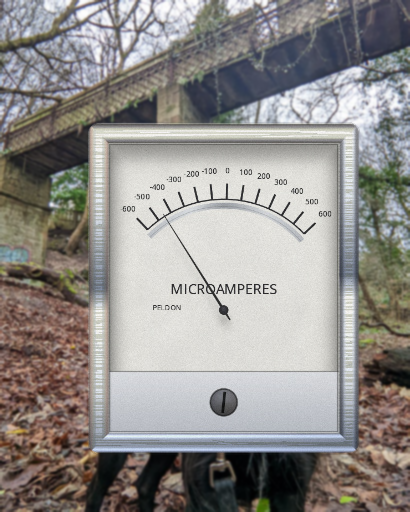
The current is µA -450
